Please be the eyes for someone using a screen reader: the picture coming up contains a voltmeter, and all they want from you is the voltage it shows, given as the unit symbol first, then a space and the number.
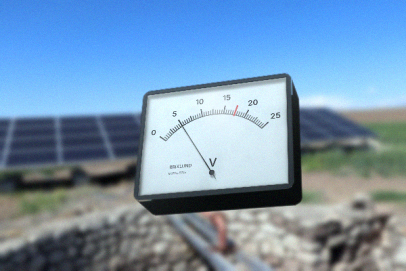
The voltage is V 5
